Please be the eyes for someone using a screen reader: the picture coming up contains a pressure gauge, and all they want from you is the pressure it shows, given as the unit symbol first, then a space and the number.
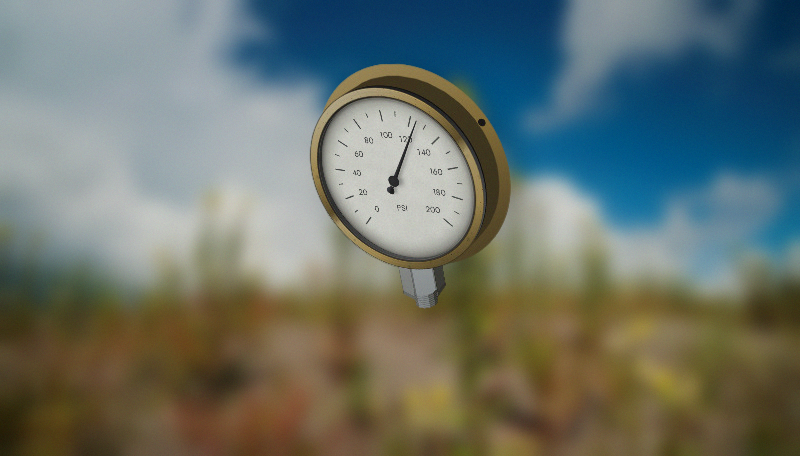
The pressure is psi 125
